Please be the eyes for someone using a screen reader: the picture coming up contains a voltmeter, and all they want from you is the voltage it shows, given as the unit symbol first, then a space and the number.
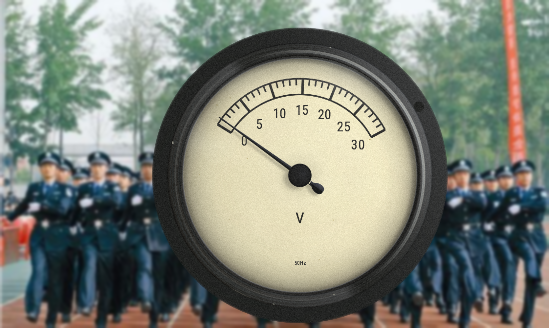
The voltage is V 1
